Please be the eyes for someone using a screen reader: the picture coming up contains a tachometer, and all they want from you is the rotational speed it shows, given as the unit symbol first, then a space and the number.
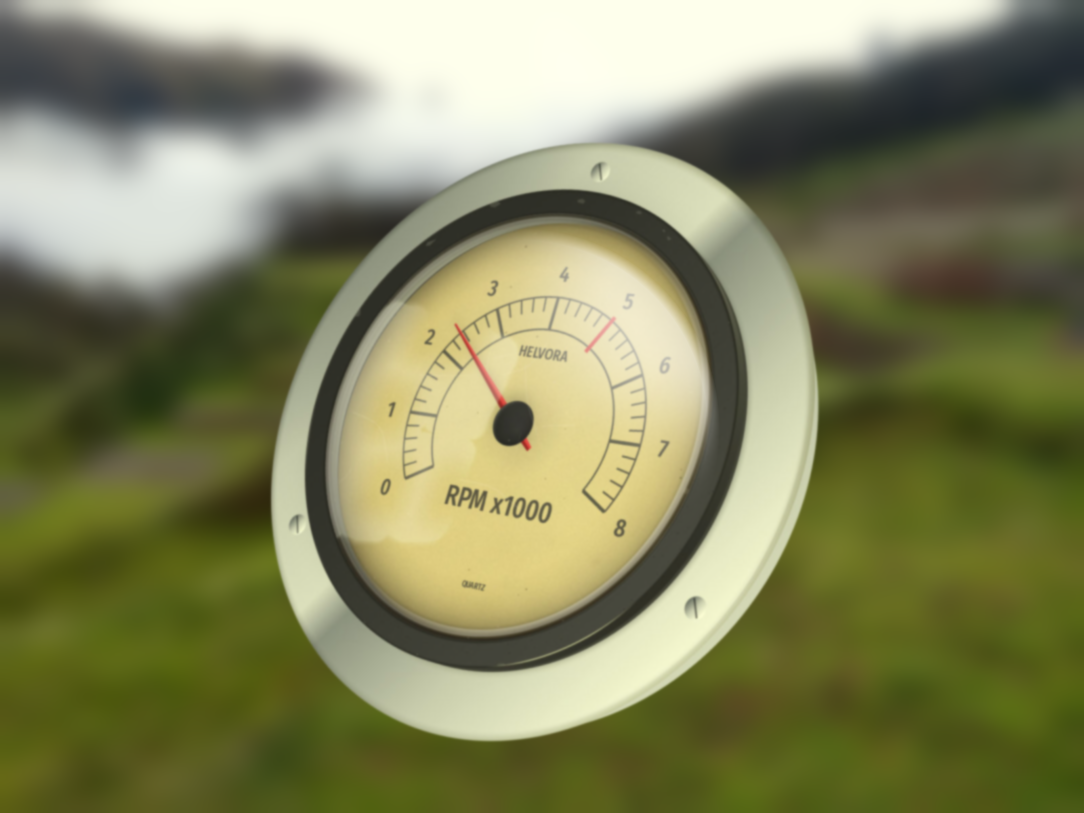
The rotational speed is rpm 2400
